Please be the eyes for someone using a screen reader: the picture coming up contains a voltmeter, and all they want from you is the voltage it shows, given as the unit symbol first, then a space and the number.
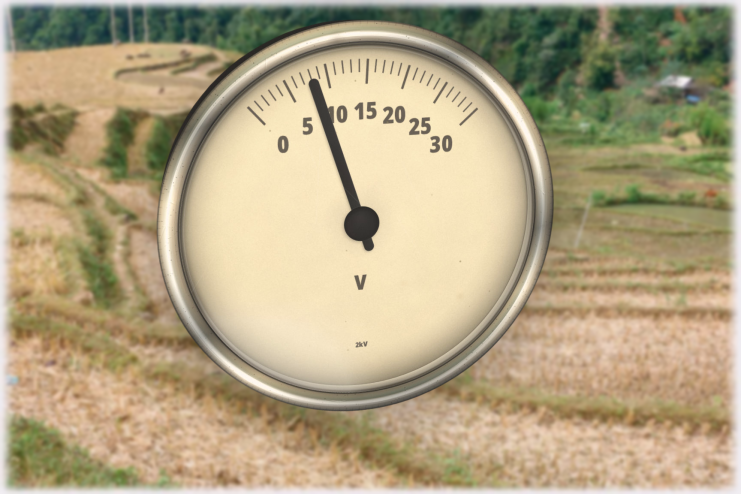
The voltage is V 8
